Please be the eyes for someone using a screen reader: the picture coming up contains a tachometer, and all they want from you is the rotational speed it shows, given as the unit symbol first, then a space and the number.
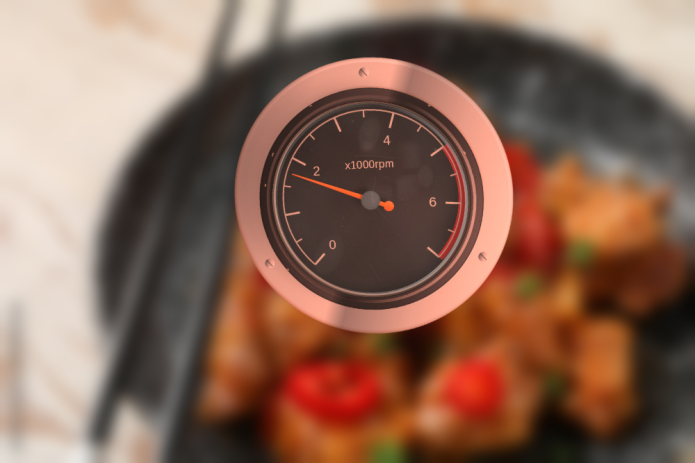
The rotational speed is rpm 1750
